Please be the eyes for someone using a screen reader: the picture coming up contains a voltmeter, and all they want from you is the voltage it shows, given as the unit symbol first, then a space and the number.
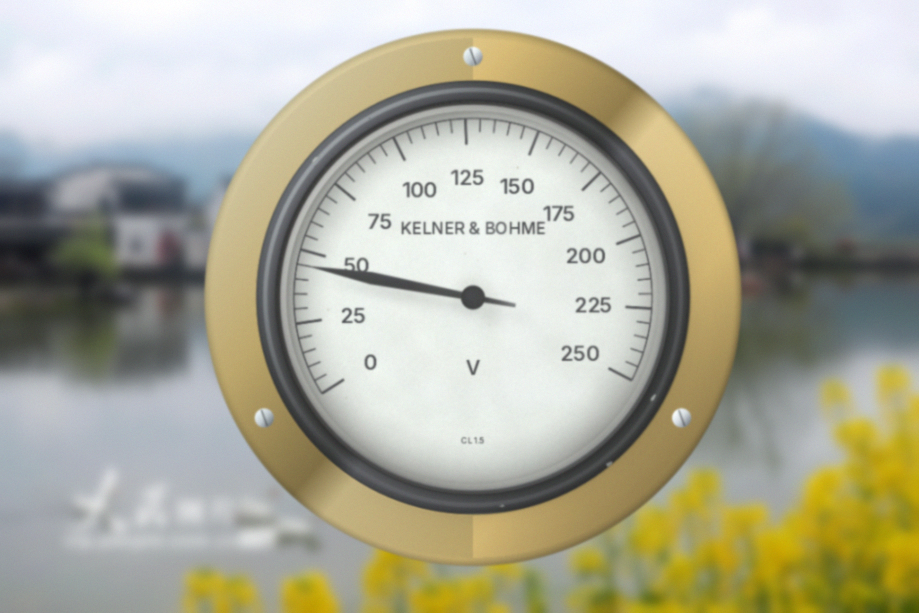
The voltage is V 45
